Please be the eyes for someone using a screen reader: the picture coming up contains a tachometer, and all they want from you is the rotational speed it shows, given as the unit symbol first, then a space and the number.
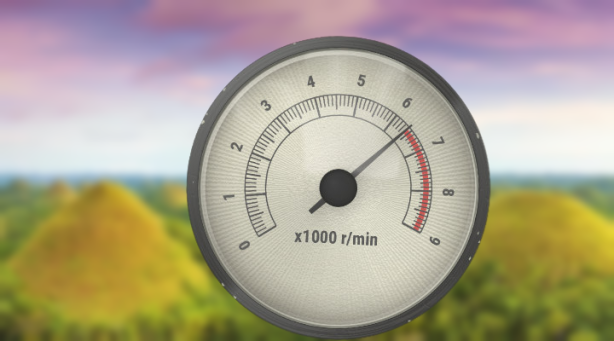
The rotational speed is rpm 6400
